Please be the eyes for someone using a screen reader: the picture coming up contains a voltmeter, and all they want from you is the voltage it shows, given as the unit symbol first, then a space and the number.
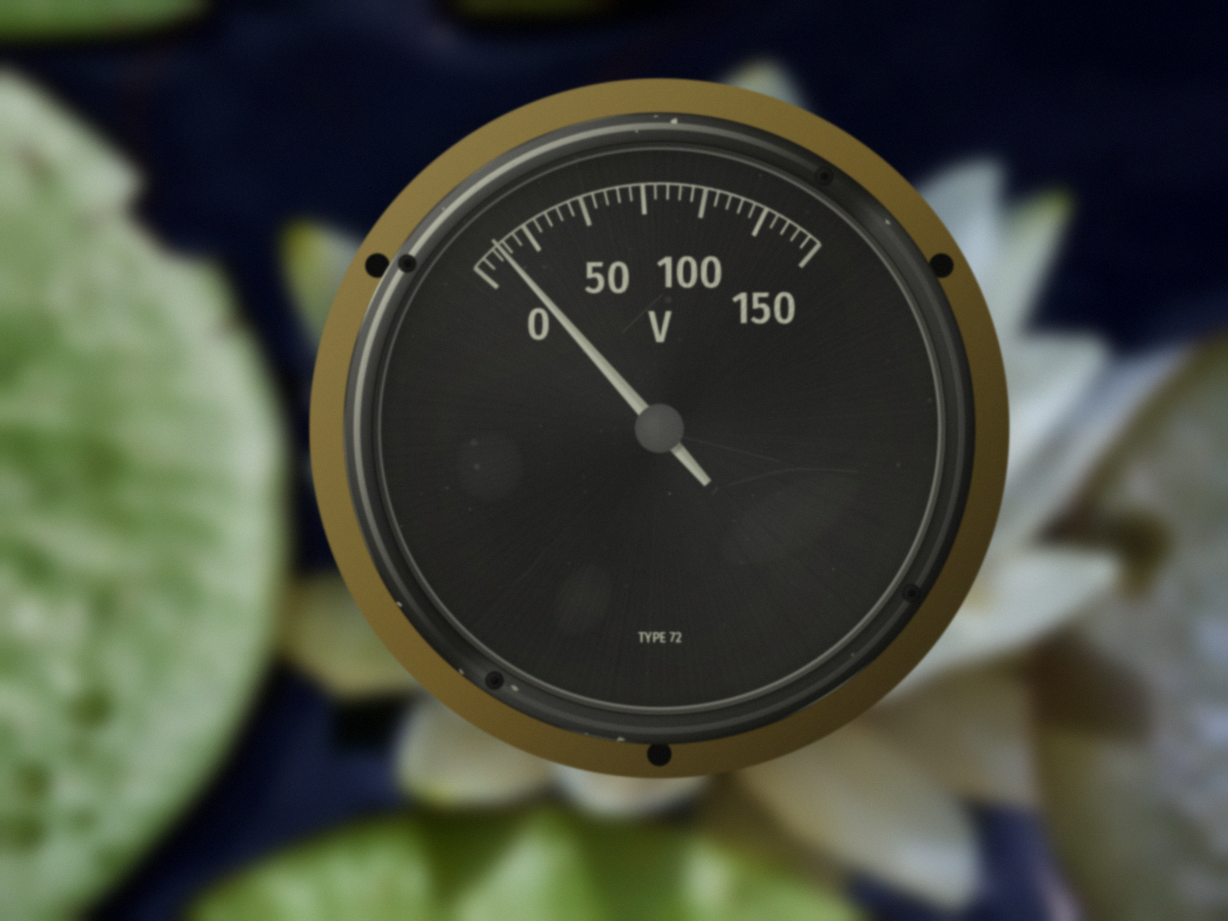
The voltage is V 12.5
